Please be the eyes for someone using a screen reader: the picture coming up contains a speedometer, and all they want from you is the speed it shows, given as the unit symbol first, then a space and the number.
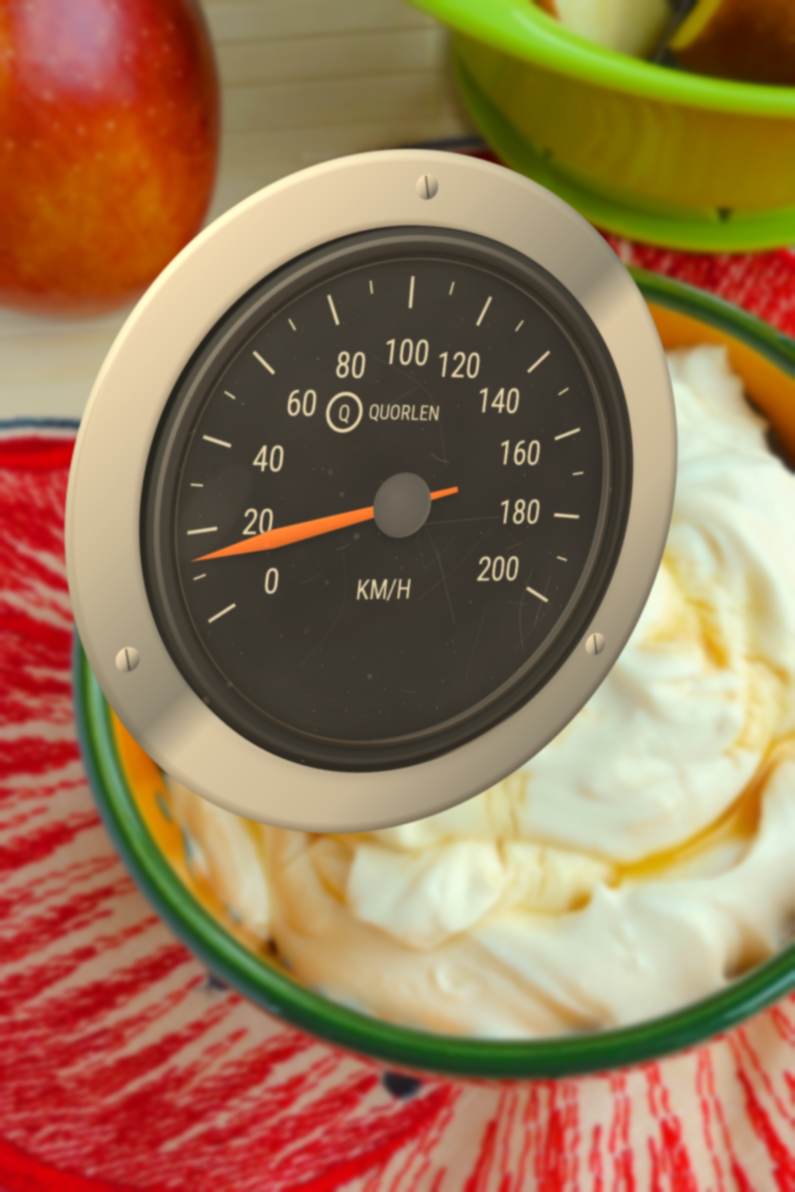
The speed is km/h 15
